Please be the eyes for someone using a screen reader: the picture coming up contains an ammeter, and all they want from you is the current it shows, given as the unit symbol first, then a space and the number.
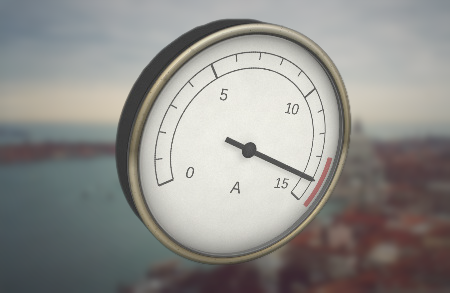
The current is A 14
